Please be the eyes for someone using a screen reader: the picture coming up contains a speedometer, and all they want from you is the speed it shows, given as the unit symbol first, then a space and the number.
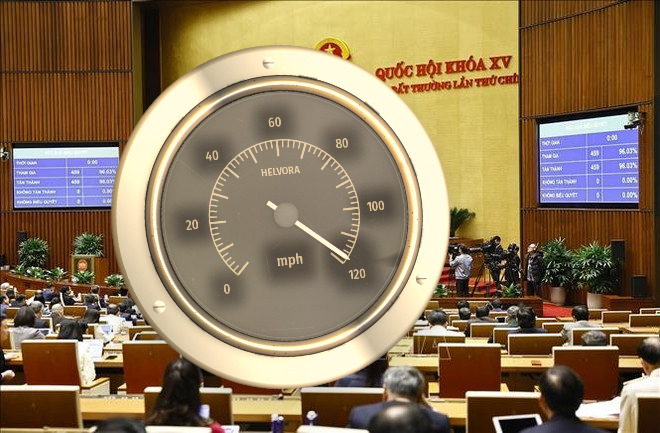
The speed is mph 118
